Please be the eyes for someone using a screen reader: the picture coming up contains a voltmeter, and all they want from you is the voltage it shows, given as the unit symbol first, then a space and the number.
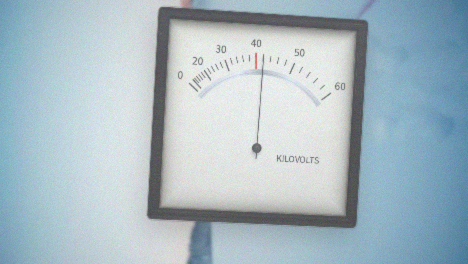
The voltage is kV 42
